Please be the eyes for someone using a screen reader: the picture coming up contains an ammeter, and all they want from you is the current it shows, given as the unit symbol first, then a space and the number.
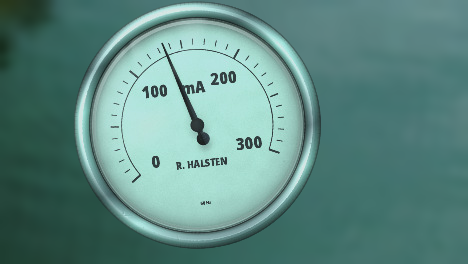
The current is mA 135
